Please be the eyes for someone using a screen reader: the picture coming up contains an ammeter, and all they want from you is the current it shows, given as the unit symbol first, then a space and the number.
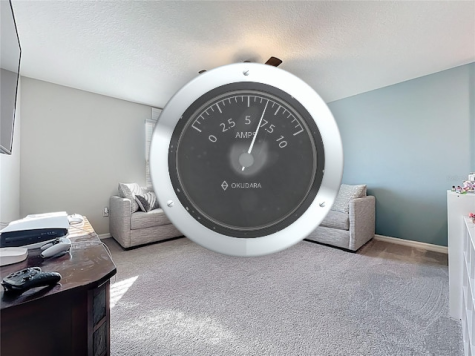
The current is A 6.5
